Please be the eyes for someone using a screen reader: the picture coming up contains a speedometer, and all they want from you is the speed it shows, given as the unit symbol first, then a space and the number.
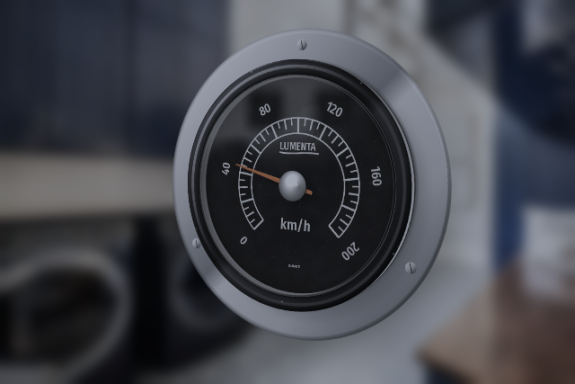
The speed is km/h 45
